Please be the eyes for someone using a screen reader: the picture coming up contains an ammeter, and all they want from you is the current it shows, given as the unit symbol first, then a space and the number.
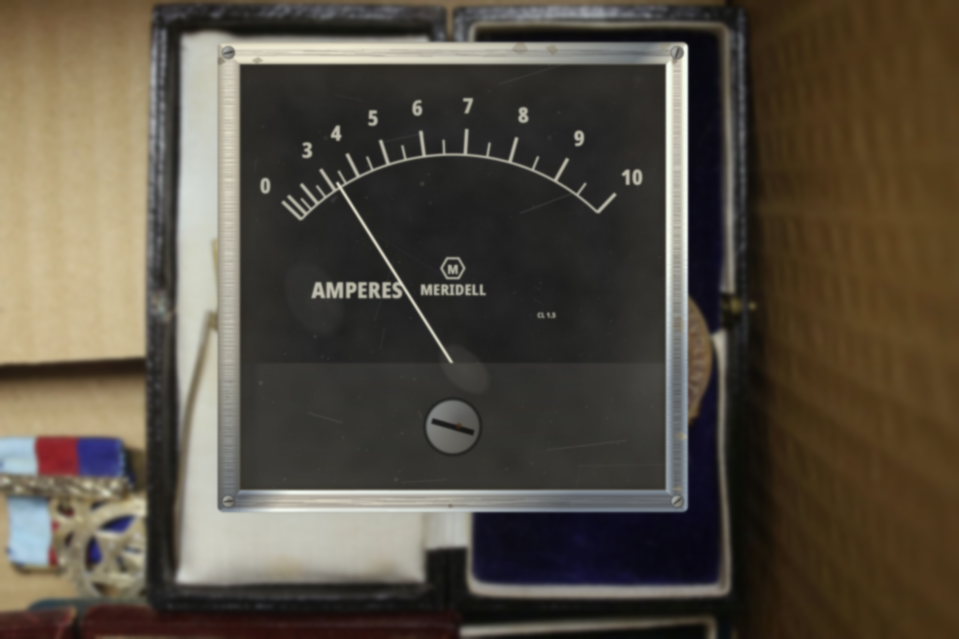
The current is A 3.25
